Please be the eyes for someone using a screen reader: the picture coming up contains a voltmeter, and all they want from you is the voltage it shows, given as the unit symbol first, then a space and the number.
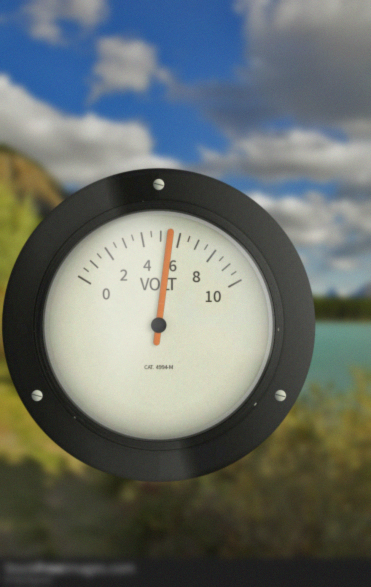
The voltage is V 5.5
